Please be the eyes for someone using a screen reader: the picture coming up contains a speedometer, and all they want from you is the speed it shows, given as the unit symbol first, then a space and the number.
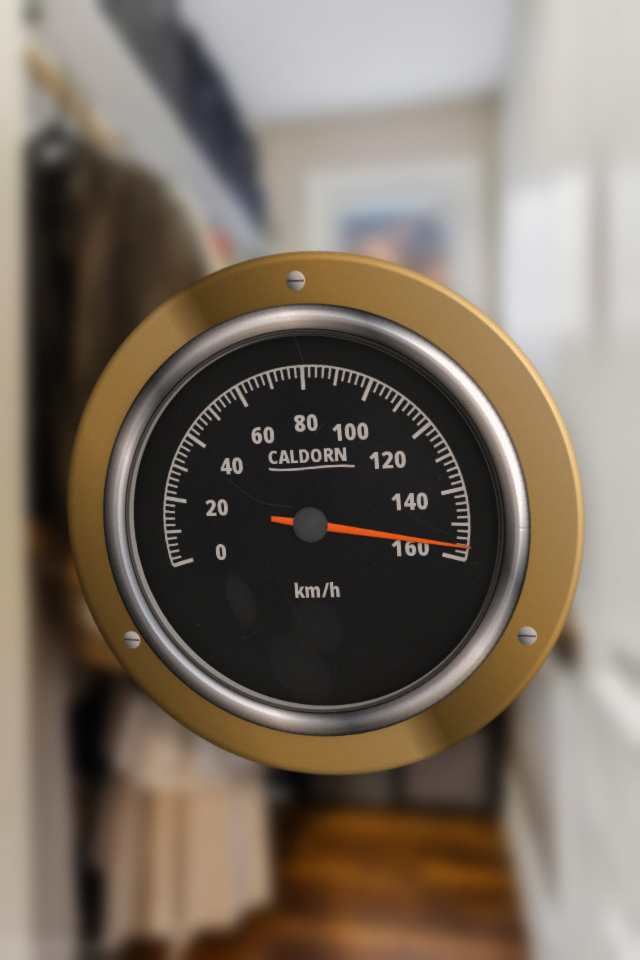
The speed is km/h 156
